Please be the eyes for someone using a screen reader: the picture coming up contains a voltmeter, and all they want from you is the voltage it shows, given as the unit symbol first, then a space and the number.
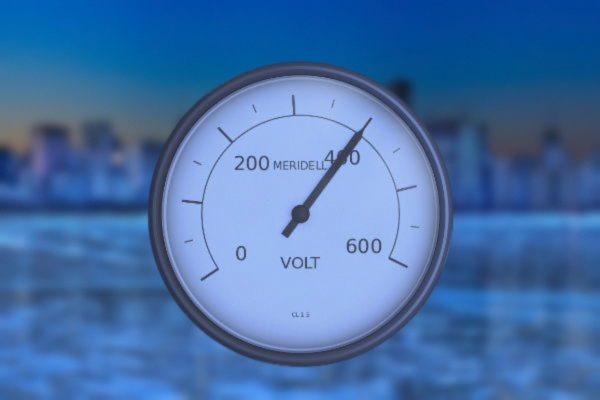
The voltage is V 400
